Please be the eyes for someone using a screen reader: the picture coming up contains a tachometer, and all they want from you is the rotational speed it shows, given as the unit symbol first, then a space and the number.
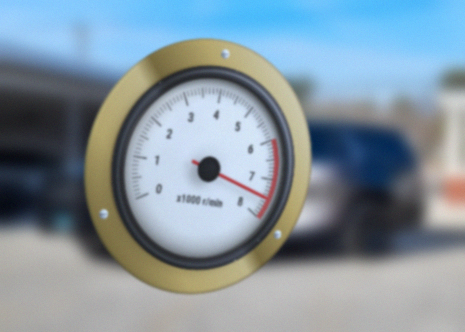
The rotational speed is rpm 7500
